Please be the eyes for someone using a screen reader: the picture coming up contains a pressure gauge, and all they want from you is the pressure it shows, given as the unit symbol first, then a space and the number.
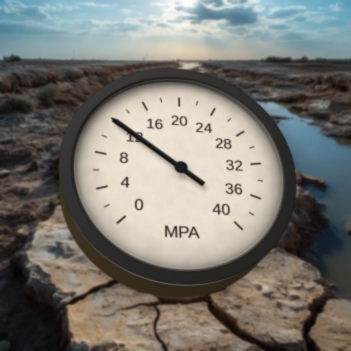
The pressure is MPa 12
